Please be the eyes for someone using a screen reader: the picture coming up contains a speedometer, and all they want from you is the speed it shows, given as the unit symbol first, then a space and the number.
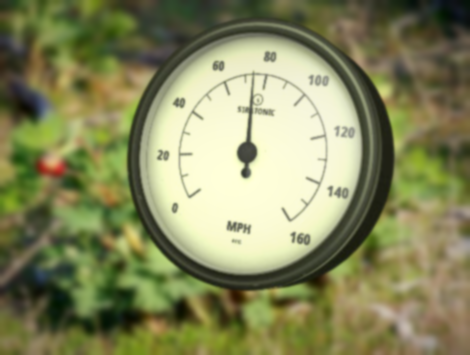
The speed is mph 75
